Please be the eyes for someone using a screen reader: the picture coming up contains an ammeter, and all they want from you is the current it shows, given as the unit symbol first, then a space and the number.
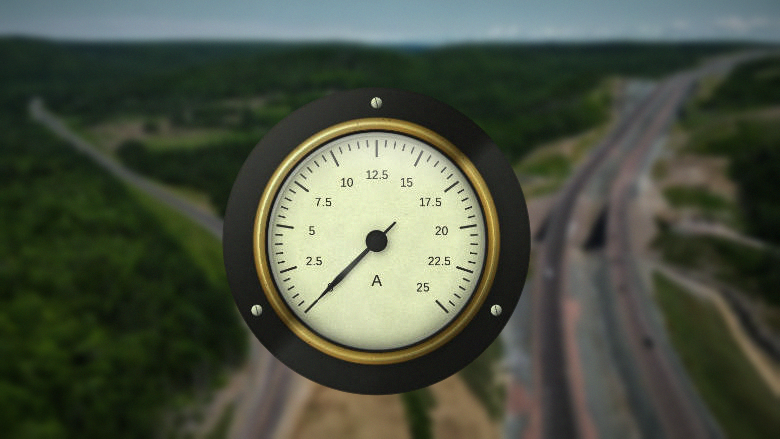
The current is A 0
